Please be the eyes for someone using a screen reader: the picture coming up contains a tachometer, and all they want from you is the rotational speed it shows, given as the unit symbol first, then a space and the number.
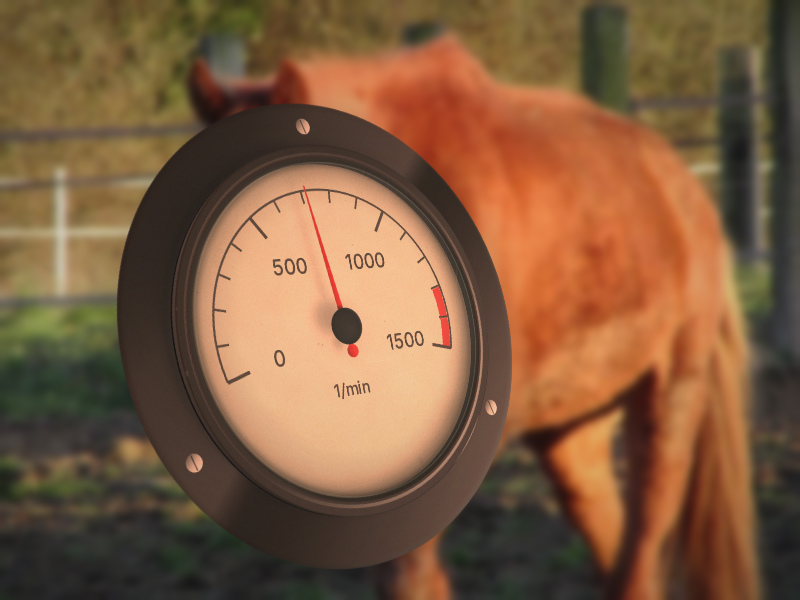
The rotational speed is rpm 700
